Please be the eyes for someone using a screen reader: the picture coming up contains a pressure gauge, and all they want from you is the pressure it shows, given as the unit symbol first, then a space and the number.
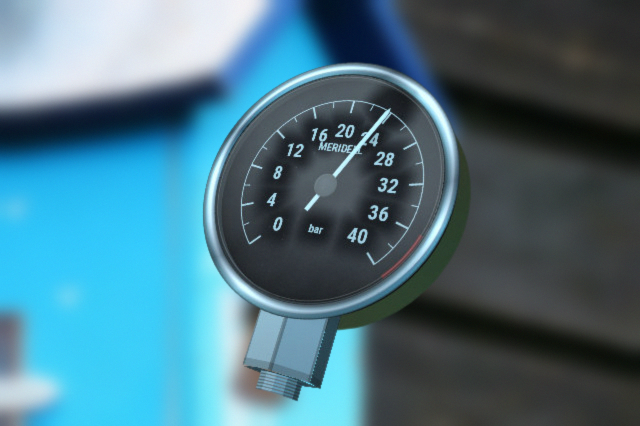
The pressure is bar 24
